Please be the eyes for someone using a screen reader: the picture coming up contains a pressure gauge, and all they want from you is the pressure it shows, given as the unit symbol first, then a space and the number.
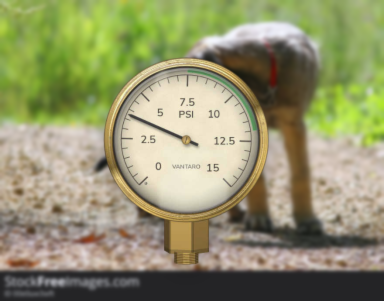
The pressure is psi 3.75
